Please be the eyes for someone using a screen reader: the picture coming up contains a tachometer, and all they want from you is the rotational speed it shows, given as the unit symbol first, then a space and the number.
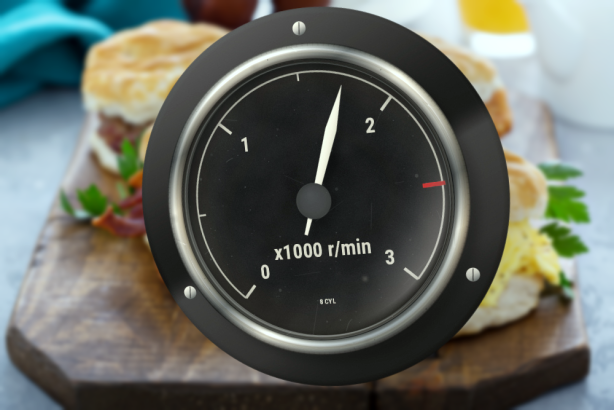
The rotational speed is rpm 1750
